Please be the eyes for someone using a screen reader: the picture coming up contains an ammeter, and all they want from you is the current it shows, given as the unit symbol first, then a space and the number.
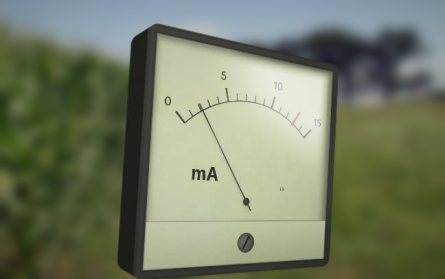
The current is mA 2
